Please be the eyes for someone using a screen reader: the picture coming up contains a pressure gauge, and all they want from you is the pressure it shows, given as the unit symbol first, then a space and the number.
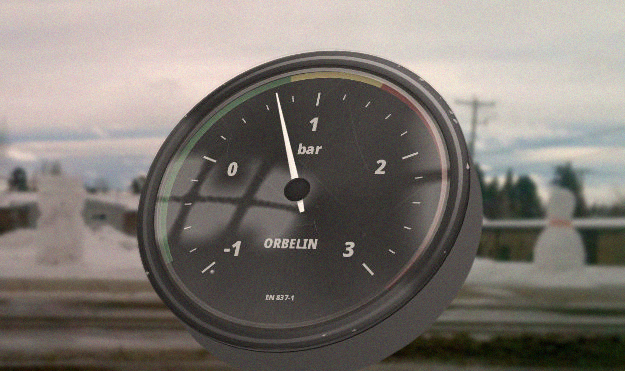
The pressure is bar 0.7
